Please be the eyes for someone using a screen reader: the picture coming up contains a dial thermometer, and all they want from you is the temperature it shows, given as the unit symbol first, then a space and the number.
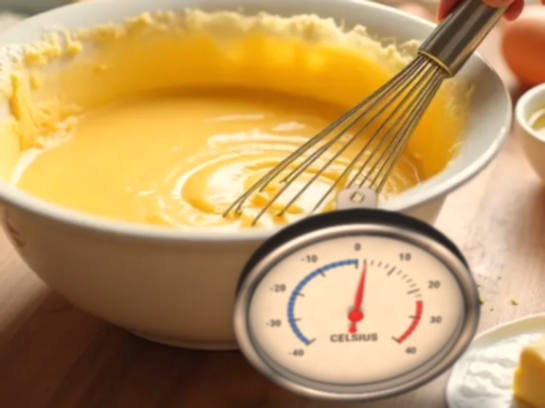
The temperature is °C 2
